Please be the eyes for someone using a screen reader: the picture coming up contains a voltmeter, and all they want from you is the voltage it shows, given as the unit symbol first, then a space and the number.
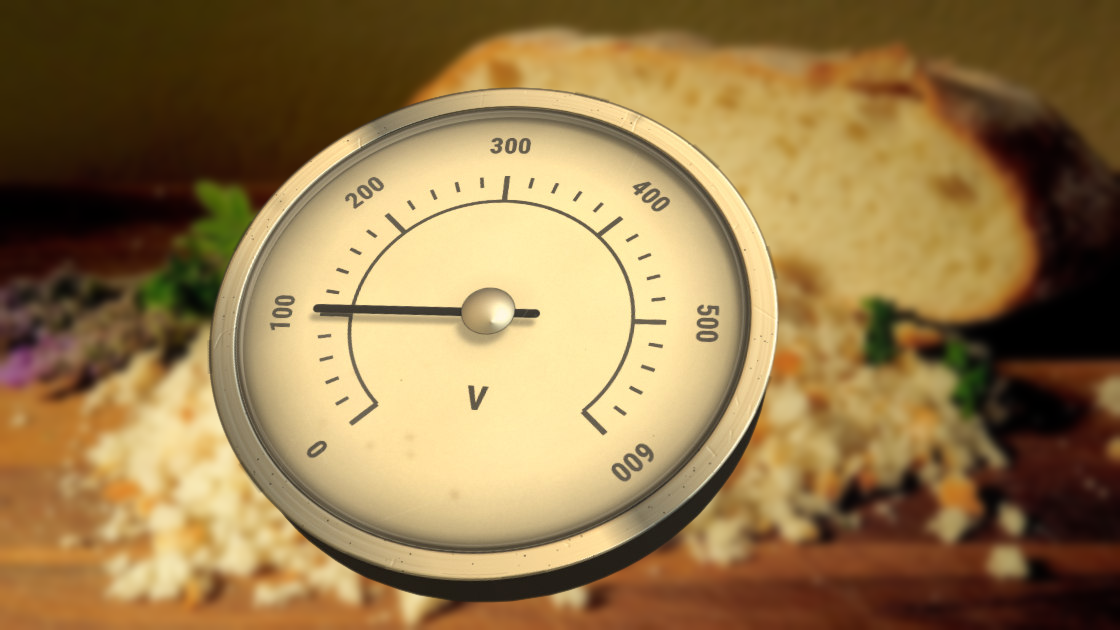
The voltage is V 100
